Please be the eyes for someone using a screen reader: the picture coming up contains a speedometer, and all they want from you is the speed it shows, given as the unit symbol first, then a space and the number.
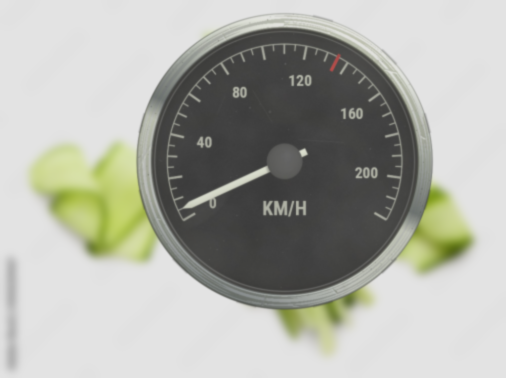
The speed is km/h 5
